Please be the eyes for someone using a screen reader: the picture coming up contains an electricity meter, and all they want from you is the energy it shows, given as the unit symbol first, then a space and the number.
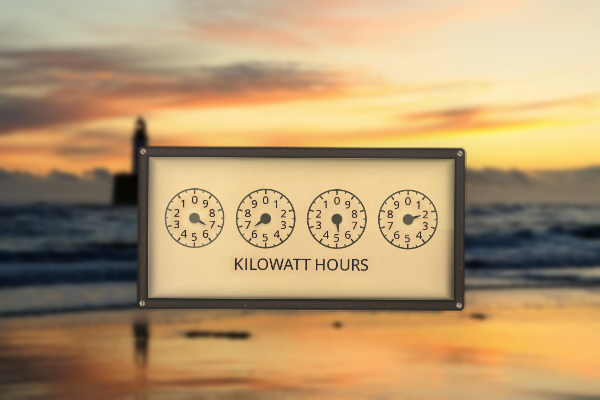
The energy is kWh 6652
